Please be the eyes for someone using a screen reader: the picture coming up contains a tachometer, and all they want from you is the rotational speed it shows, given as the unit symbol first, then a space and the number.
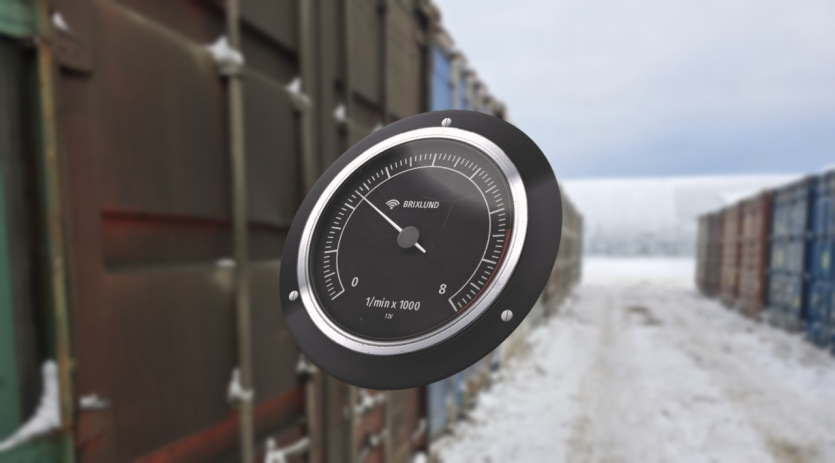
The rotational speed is rpm 2300
